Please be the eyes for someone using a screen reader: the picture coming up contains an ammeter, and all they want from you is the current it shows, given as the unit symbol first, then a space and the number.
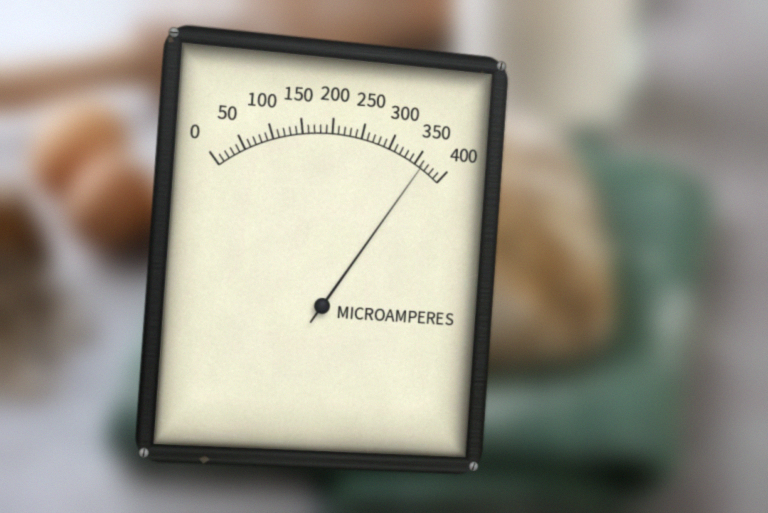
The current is µA 360
